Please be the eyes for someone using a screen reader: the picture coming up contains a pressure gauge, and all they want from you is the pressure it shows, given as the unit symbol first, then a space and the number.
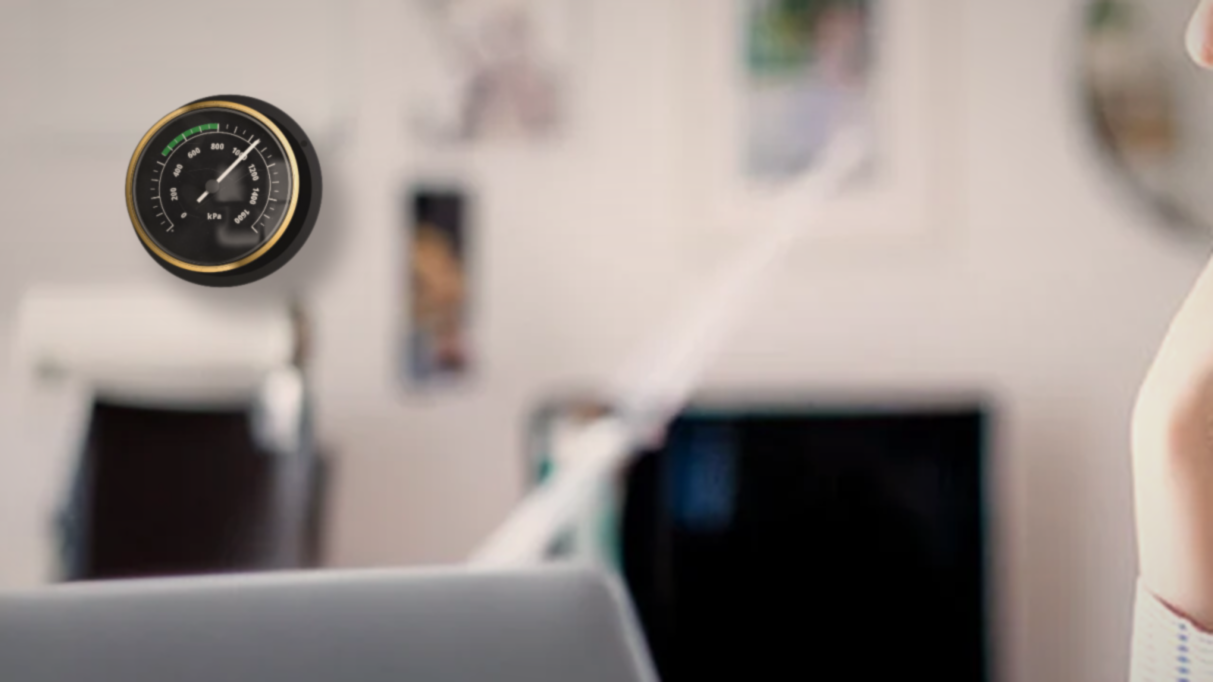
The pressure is kPa 1050
